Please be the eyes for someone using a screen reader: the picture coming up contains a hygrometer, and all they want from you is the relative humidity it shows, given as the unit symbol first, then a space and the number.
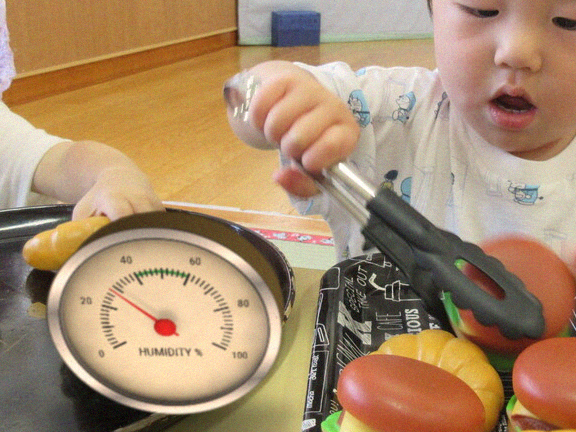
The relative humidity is % 30
